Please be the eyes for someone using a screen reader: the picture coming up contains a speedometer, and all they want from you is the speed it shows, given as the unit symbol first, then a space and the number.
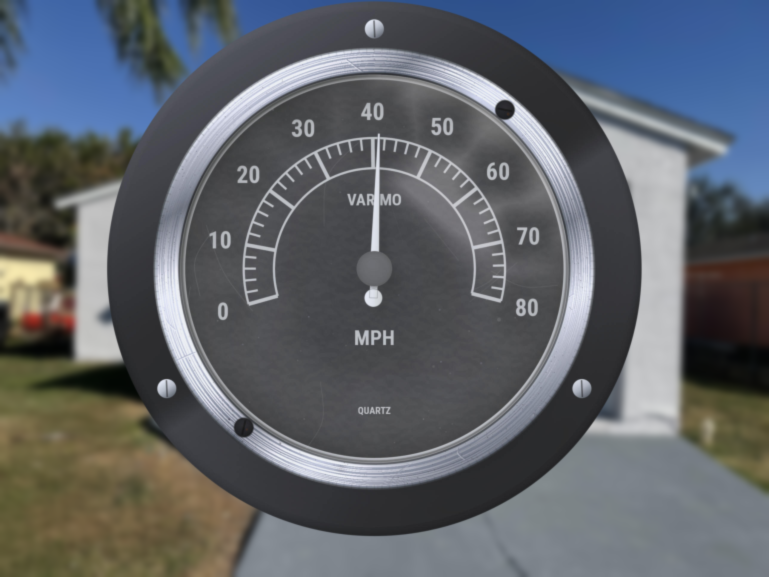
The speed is mph 41
